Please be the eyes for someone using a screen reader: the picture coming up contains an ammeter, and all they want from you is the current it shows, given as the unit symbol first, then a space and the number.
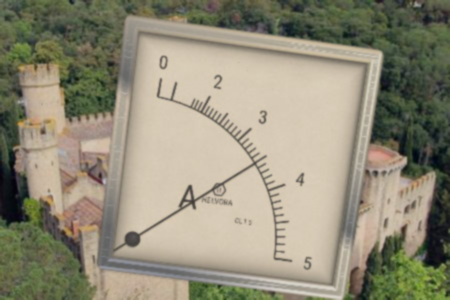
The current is A 3.5
